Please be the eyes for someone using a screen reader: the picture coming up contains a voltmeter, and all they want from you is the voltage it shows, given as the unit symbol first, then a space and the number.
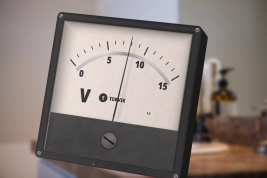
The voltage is V 8
